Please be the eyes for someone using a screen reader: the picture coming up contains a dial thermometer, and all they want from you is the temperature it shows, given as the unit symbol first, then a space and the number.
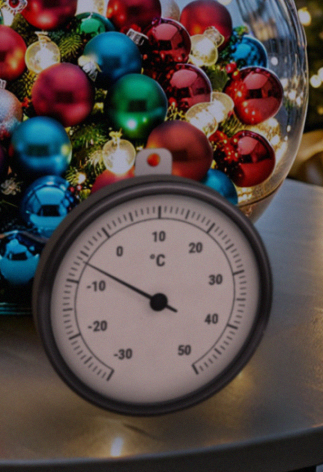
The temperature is °C -6
